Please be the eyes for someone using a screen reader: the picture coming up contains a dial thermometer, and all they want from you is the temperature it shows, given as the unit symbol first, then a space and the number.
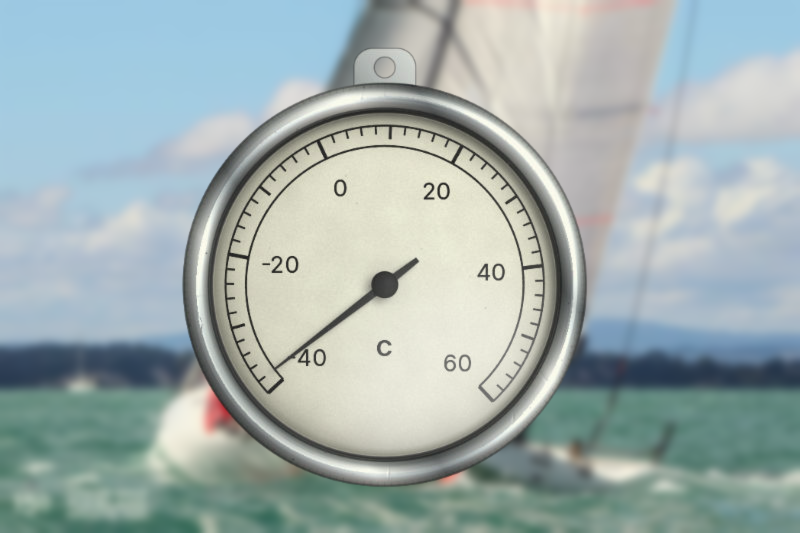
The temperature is °C -38
